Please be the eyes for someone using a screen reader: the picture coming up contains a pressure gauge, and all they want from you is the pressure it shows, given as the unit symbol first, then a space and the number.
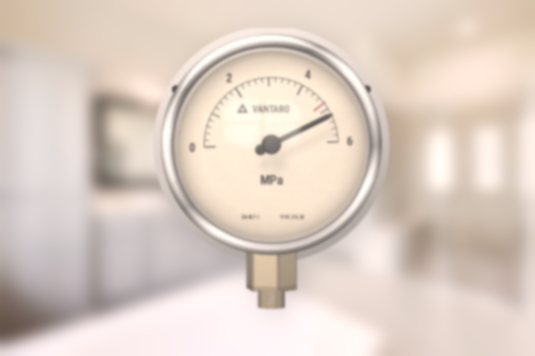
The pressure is MPa 5.2
